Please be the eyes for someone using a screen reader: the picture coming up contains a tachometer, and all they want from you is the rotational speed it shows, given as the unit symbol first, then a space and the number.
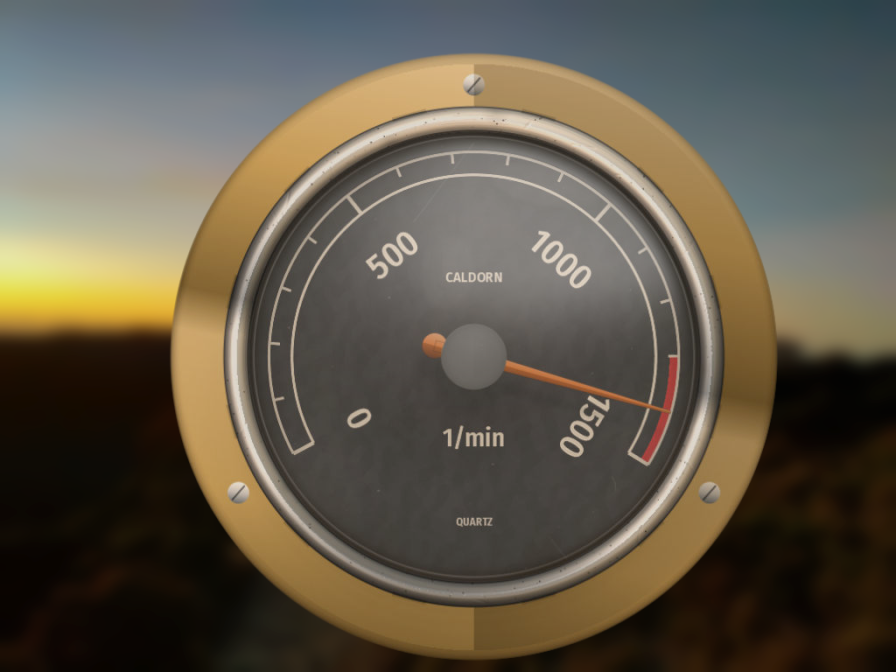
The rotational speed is rpm 1400
